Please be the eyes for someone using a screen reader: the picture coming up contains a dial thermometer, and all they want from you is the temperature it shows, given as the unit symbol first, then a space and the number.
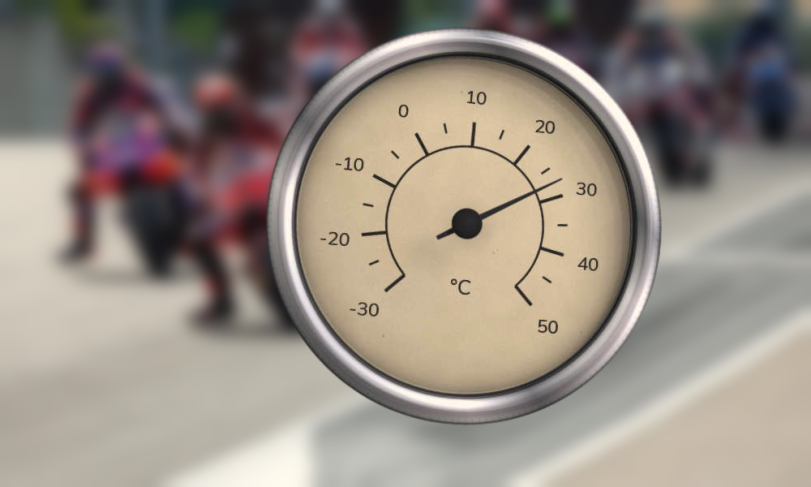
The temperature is °C 27.5
